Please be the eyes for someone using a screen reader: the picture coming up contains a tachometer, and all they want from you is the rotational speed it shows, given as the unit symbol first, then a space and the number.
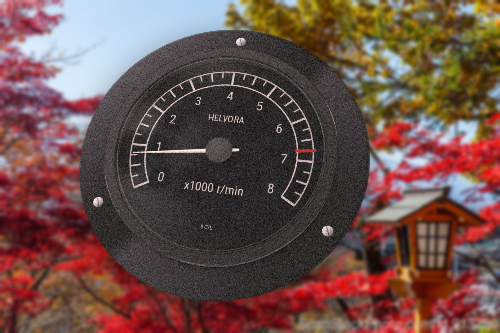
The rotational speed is rpm 750
